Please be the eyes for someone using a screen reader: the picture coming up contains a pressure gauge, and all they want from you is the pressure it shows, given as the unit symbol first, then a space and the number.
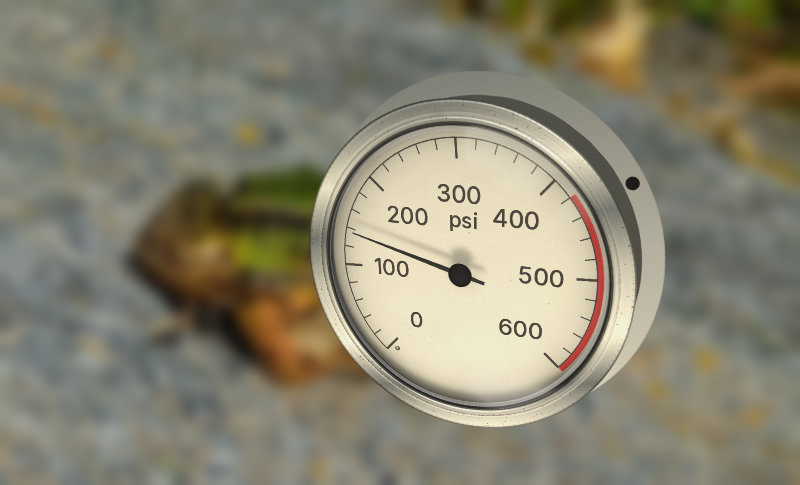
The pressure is psi 140
